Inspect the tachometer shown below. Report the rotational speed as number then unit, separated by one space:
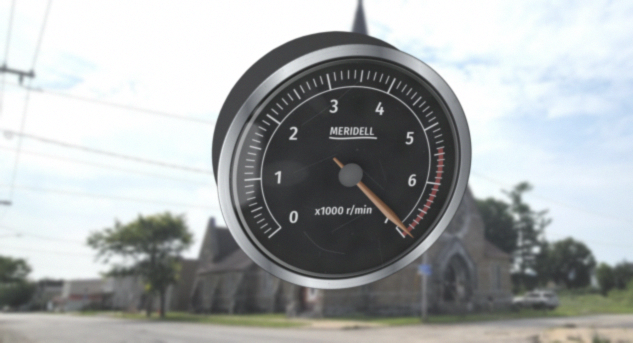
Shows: 6900 rpm
